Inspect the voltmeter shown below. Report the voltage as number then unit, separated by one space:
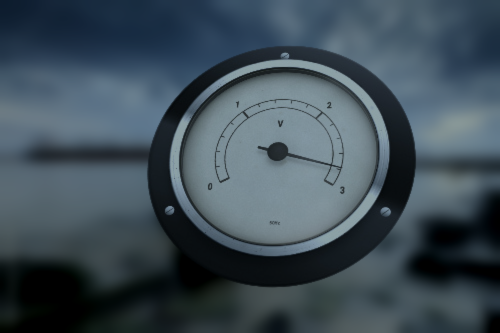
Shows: 2.8 V
